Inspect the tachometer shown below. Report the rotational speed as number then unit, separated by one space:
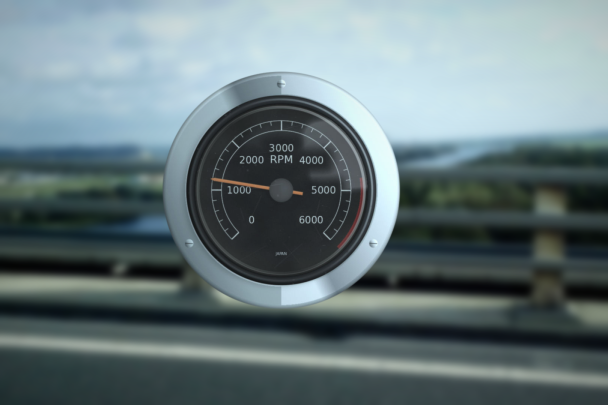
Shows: 1200 rpm
